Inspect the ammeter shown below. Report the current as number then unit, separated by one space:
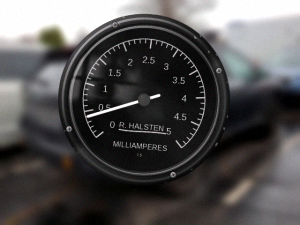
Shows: 0.4 mA
